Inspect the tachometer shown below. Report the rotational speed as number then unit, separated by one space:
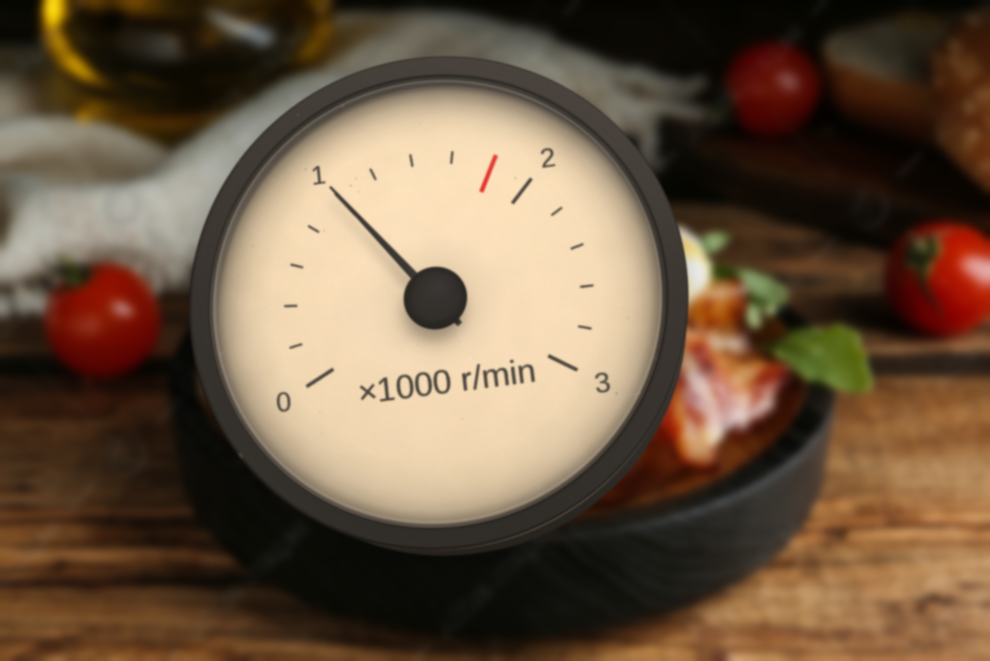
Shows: 1000 rpm
